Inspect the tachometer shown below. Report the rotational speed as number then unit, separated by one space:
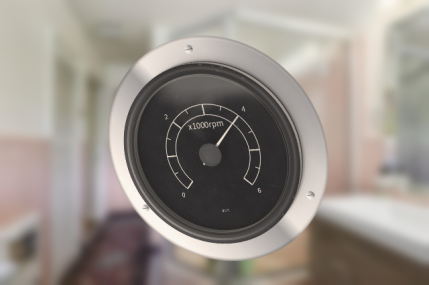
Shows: 4000 rpm
